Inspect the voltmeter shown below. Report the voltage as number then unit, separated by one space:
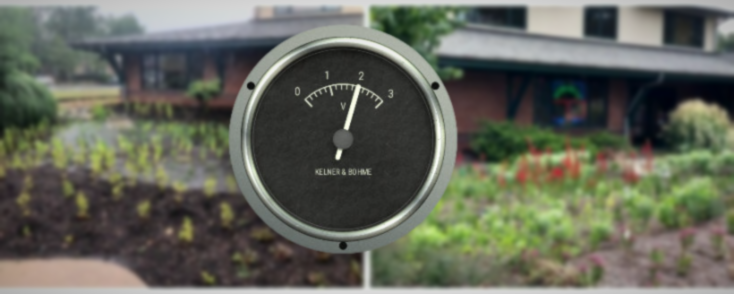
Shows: 2 V
